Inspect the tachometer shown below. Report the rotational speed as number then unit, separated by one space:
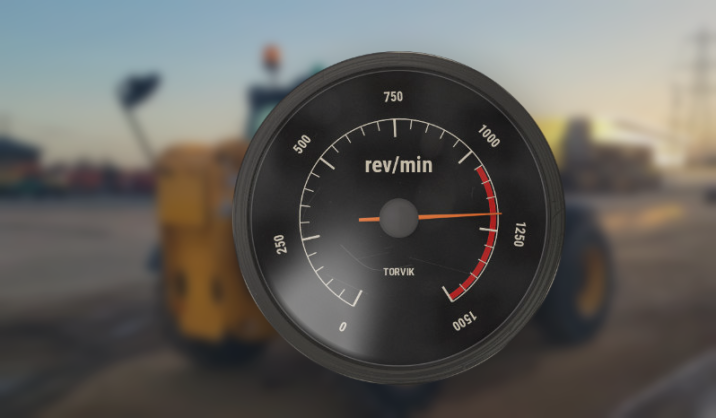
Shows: 1200 rpm
